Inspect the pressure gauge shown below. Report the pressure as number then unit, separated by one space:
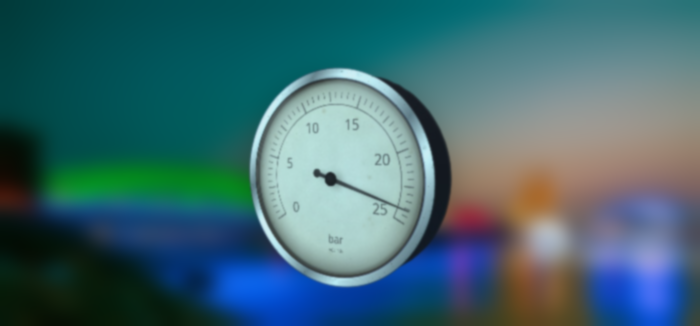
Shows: 24 bar
